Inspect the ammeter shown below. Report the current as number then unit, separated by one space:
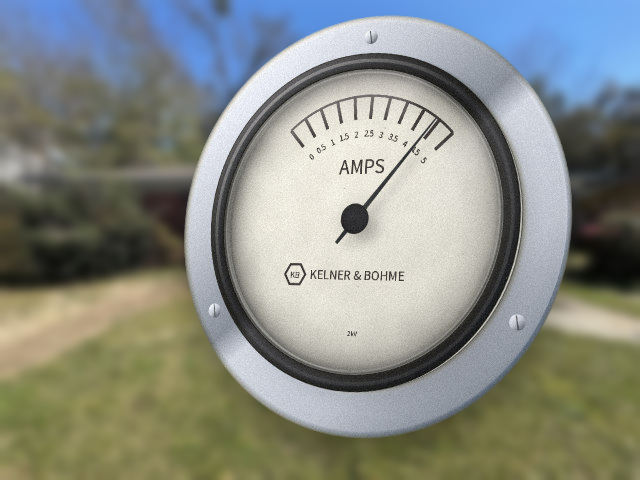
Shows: 4.5 A
